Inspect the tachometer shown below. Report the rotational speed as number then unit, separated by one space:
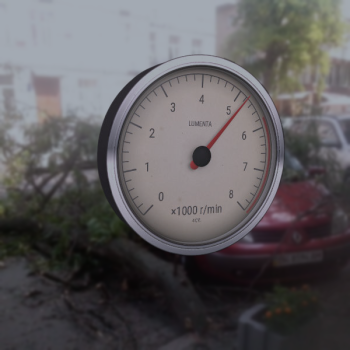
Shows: 5200 rpm
